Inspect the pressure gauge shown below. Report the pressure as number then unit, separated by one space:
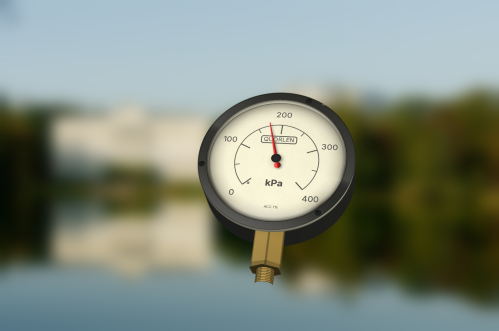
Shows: 175 kPa
